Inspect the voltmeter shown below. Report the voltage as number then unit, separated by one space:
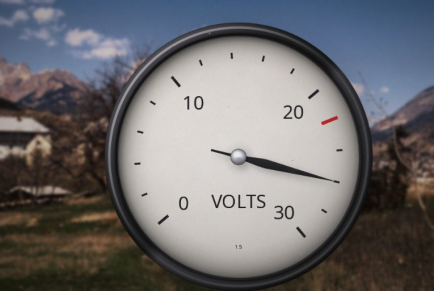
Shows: 26 V
